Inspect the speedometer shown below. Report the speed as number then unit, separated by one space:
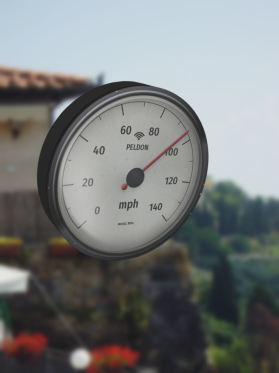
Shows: 95 mph
